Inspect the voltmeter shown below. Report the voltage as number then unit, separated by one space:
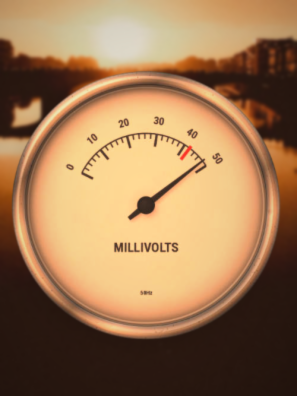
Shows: 48 mV
